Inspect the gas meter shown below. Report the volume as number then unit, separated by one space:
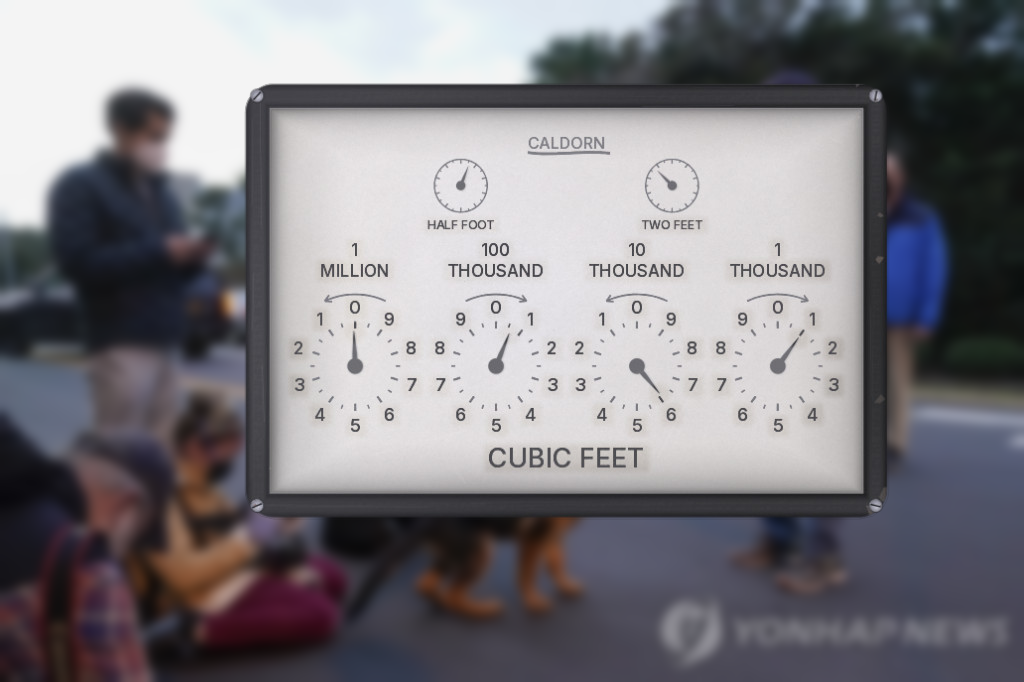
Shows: 6100 ft³
